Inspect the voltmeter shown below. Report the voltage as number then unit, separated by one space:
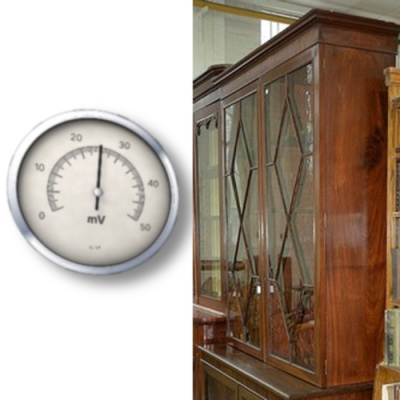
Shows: 25 mV
